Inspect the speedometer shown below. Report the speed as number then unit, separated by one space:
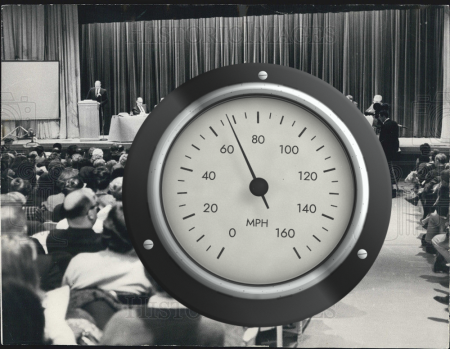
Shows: 67.5 mph
